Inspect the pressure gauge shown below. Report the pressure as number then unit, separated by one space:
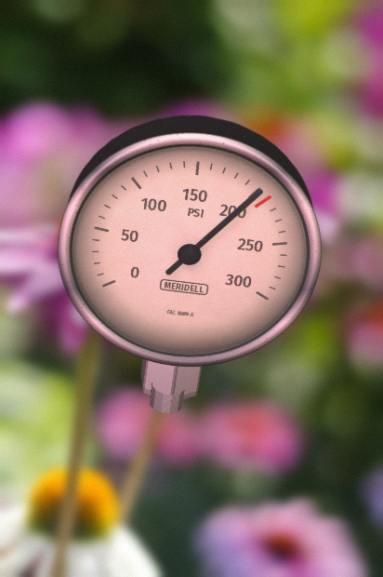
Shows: 200 psi
